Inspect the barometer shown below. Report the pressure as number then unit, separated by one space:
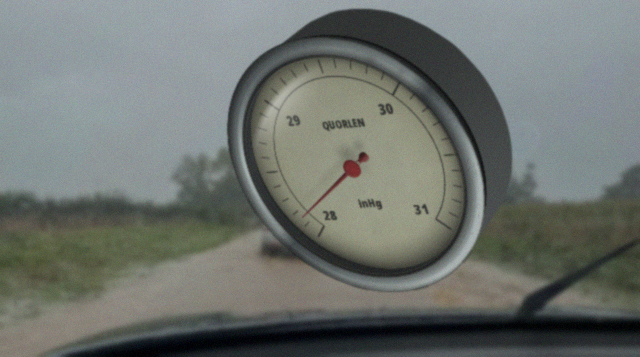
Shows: 28.15 inHg
